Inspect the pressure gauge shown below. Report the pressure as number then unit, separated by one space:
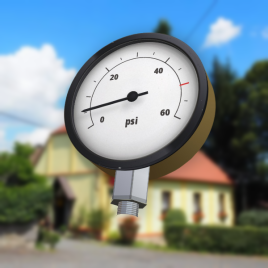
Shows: 5 psi
